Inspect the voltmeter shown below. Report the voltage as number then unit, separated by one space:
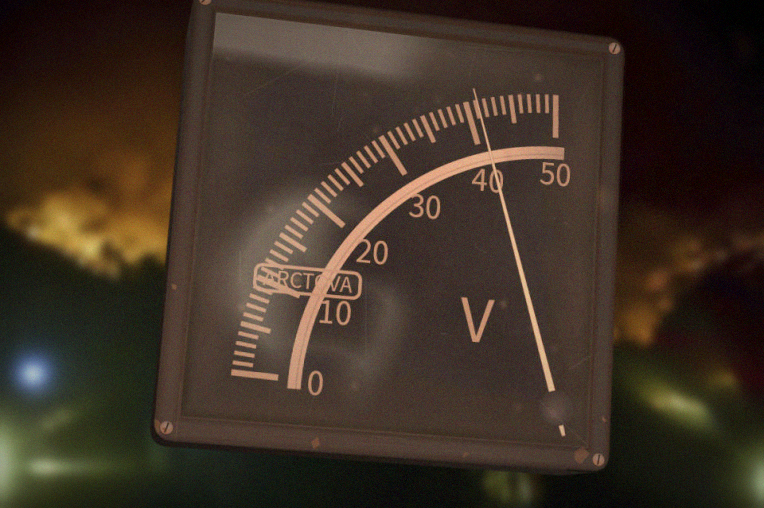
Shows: 41 V
